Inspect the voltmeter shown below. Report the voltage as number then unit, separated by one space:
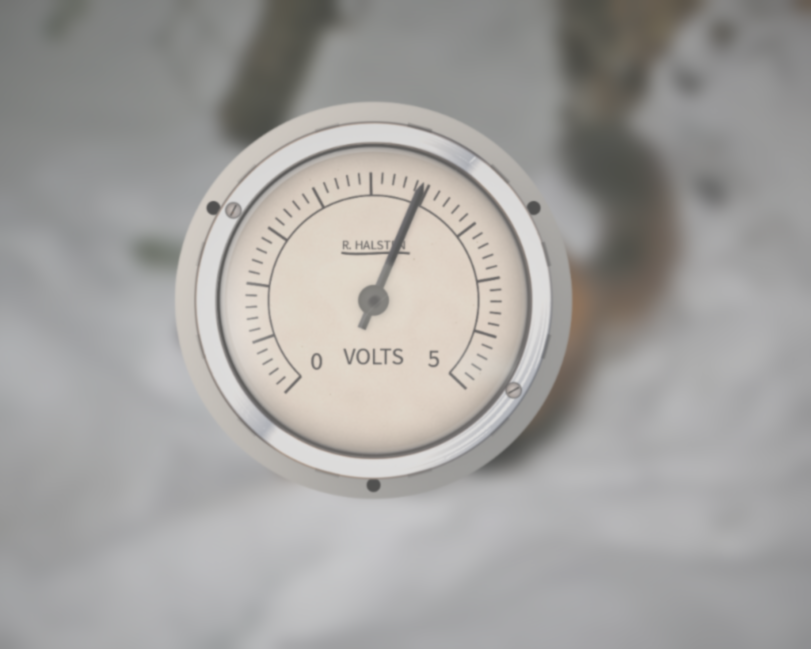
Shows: 2.95 V
